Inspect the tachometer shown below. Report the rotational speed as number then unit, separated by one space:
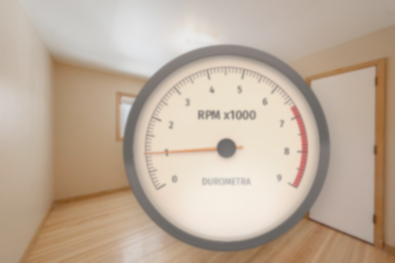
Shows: 1000 rpm
